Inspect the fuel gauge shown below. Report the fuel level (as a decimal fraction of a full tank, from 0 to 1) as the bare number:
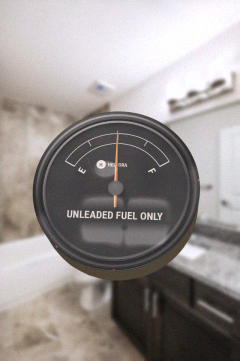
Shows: 0.5
